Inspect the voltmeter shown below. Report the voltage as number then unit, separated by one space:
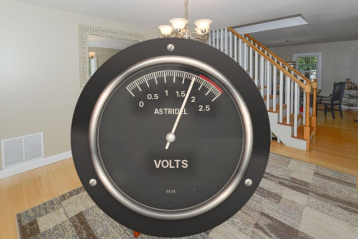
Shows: 1.75 V
